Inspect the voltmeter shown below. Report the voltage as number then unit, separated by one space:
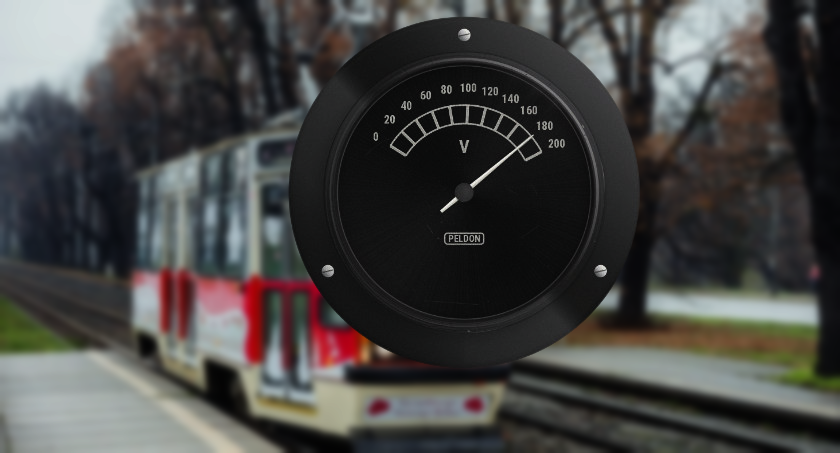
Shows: 180 V
